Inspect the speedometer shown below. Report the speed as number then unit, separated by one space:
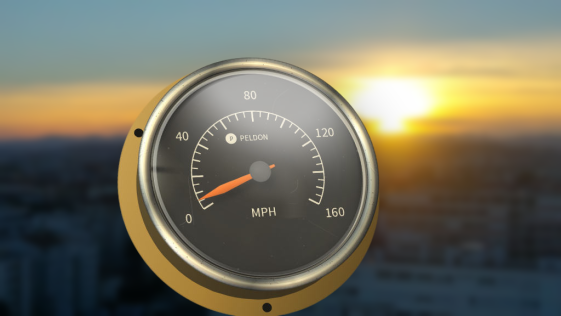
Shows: 5 mph
